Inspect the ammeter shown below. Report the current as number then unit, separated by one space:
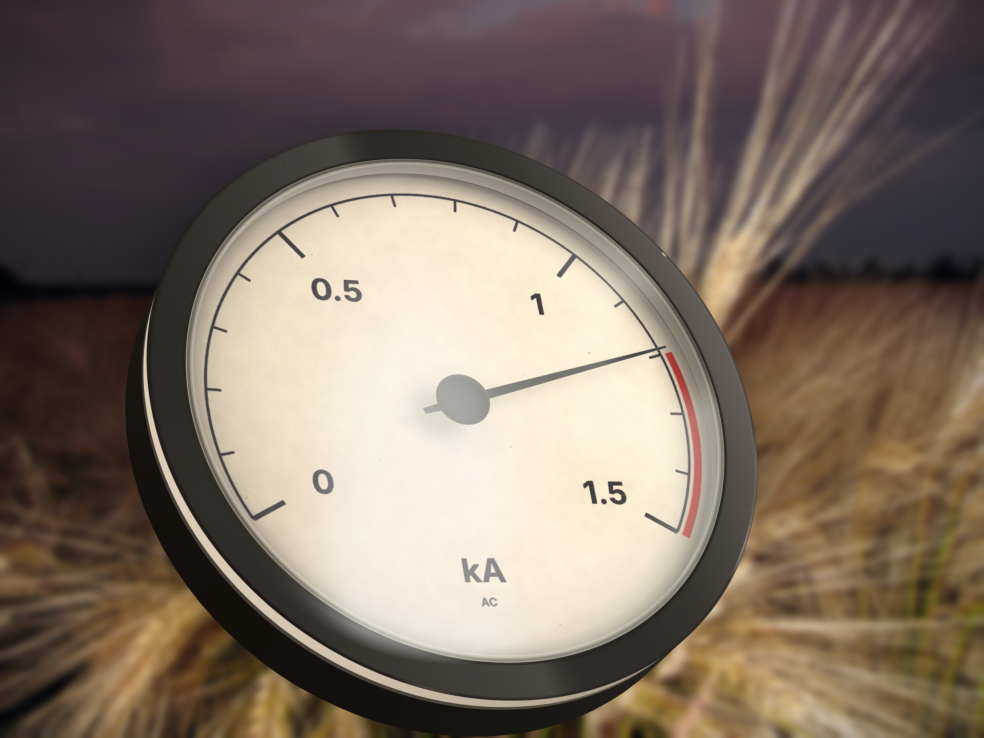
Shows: 1.2 kA
